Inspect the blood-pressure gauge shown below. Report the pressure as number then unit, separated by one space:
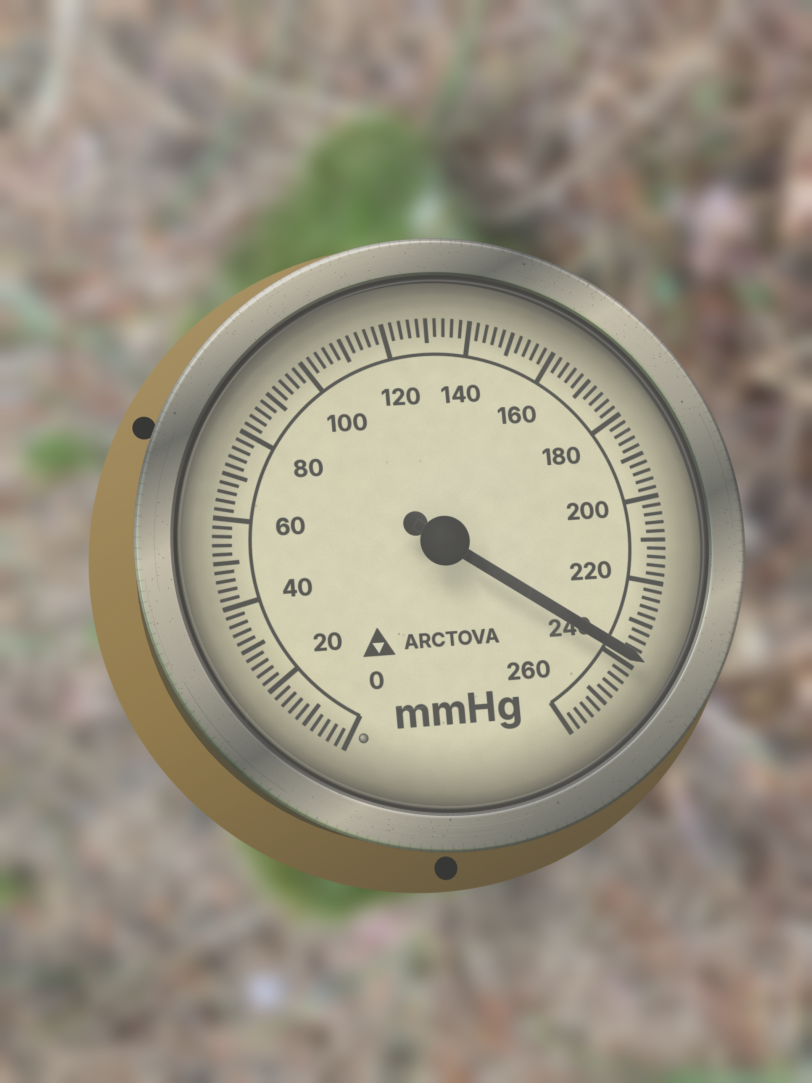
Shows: 238 mmHg
